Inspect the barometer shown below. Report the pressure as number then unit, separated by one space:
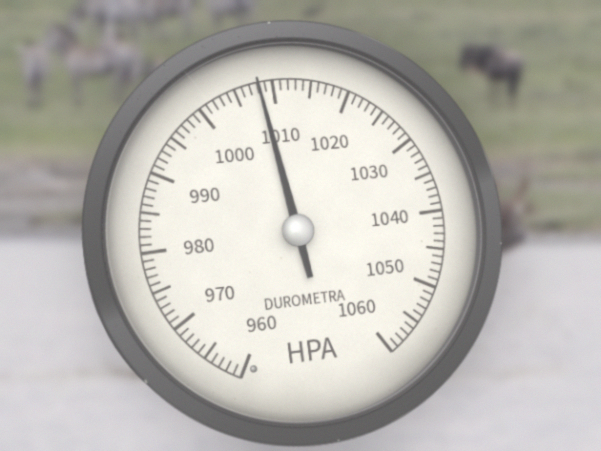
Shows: 1008 hPa
